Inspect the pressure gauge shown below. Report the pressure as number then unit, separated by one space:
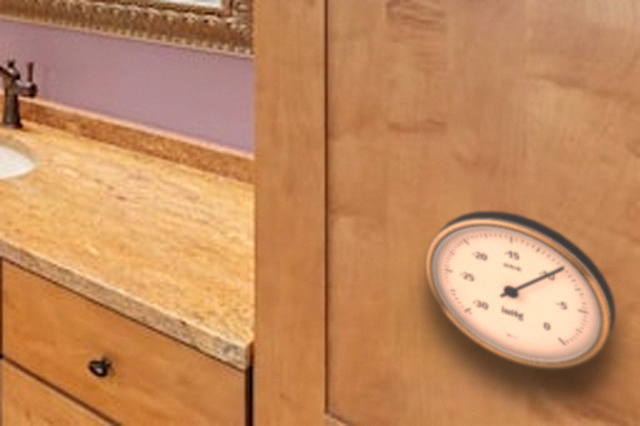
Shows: -10 inHg
